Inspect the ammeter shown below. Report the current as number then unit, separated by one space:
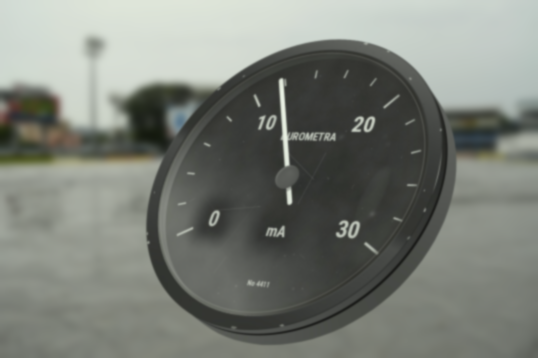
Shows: 12 mA
